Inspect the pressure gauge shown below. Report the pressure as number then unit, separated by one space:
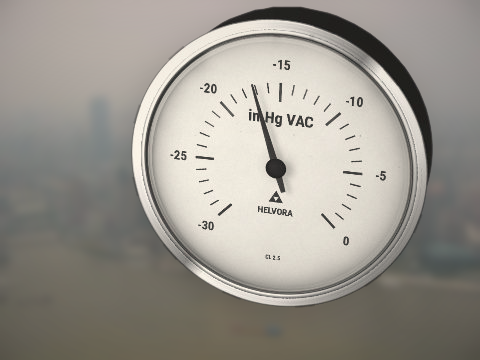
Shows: -17 inHg
